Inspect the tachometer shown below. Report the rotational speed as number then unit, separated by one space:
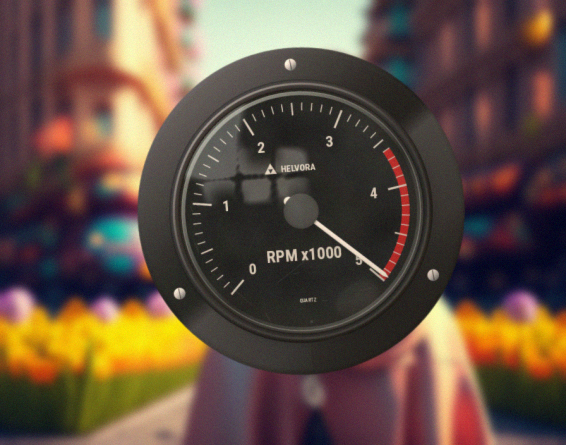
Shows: 4950 rpm
